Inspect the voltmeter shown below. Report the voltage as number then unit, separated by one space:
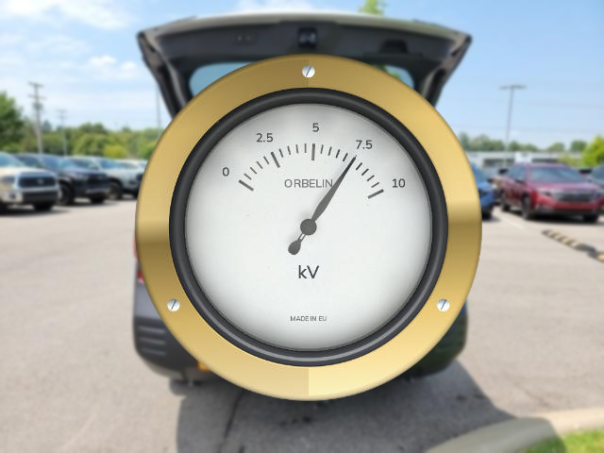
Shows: 7.5 kV
